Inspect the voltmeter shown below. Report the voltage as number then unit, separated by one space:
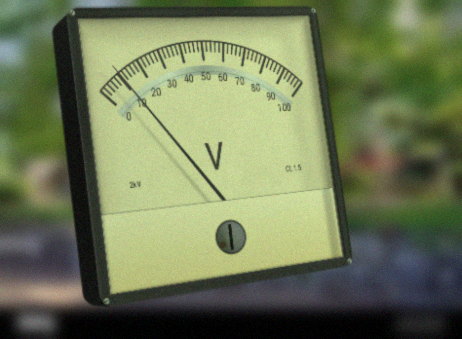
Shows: 10 V
